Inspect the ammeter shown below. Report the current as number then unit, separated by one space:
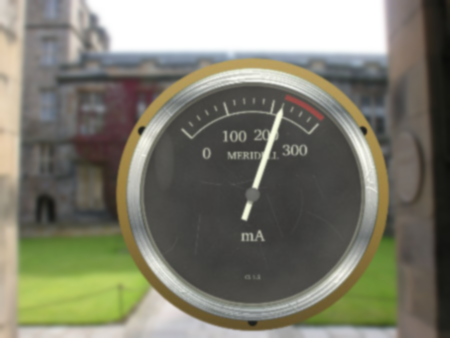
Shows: 220 mA
